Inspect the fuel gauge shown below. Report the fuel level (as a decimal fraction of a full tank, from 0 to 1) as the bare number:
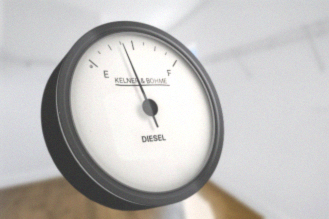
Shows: 0.375
